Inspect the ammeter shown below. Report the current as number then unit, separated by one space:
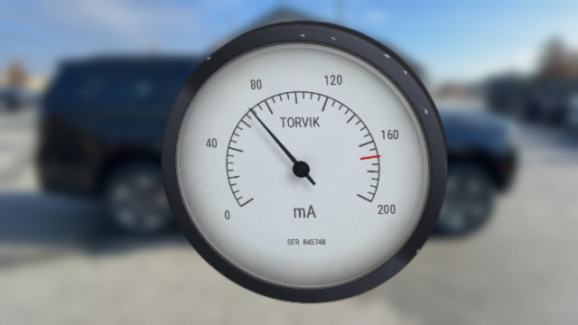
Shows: 70 mA
